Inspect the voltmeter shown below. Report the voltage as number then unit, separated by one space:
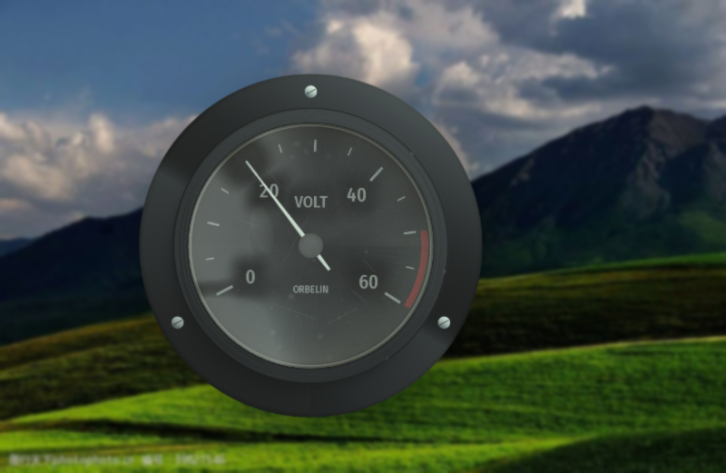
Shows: 20 V
